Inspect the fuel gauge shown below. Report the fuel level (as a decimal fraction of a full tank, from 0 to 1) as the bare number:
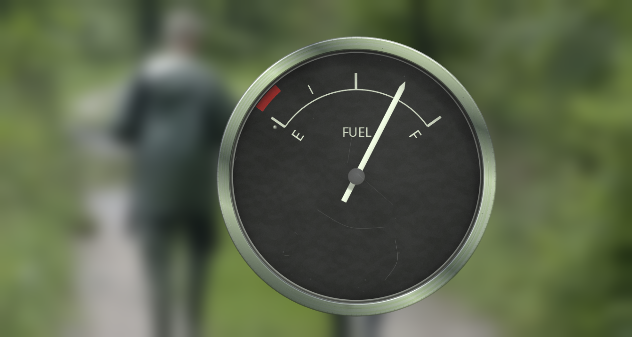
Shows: 0.75
